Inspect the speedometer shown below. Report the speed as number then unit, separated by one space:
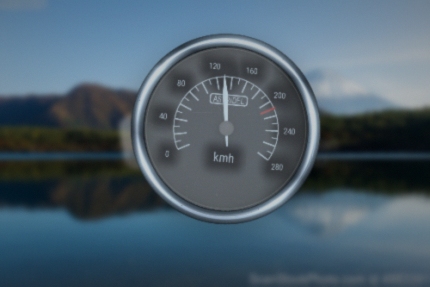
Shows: 130 km/h
